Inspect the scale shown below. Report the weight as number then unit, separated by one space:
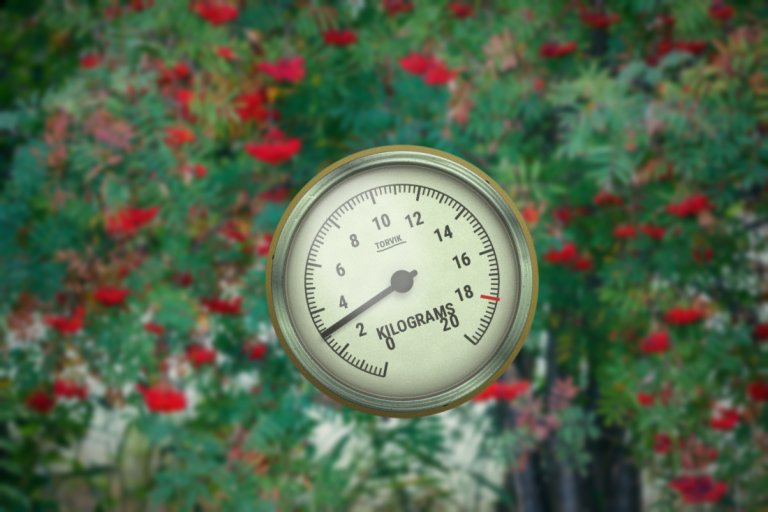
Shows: 3 kg
